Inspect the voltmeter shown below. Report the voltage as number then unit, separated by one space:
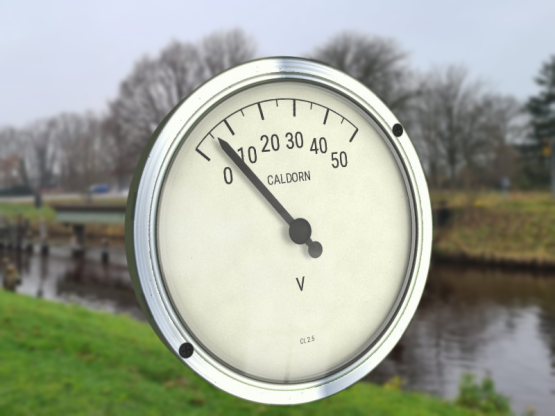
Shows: 5 V
